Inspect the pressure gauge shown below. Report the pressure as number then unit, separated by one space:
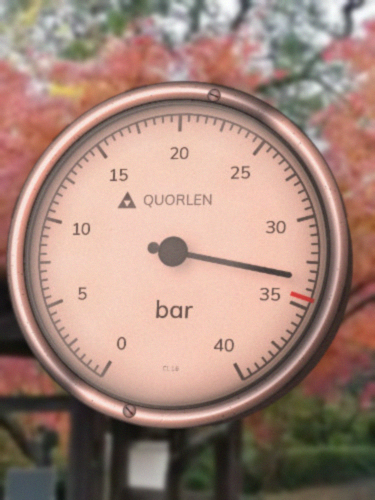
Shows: 33.5 bar
